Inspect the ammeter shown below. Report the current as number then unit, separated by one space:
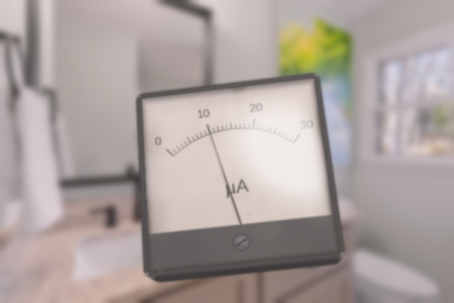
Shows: 10 µA
